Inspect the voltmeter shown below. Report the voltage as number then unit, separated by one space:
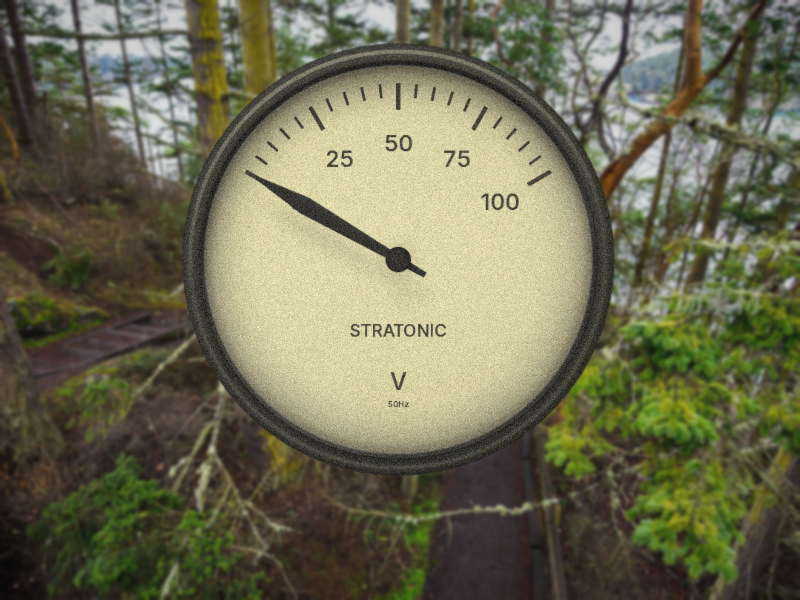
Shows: 0 V
